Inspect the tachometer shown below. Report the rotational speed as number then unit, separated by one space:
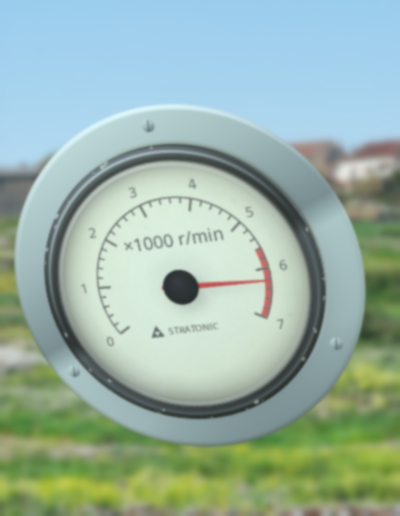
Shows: 6200 rpm
